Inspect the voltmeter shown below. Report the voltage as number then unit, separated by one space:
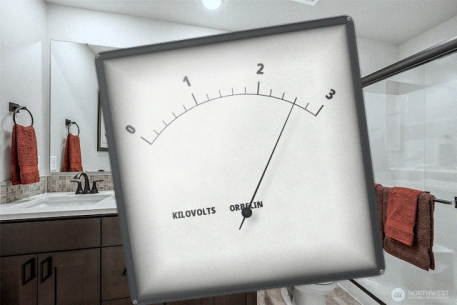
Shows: 2.6 kV
